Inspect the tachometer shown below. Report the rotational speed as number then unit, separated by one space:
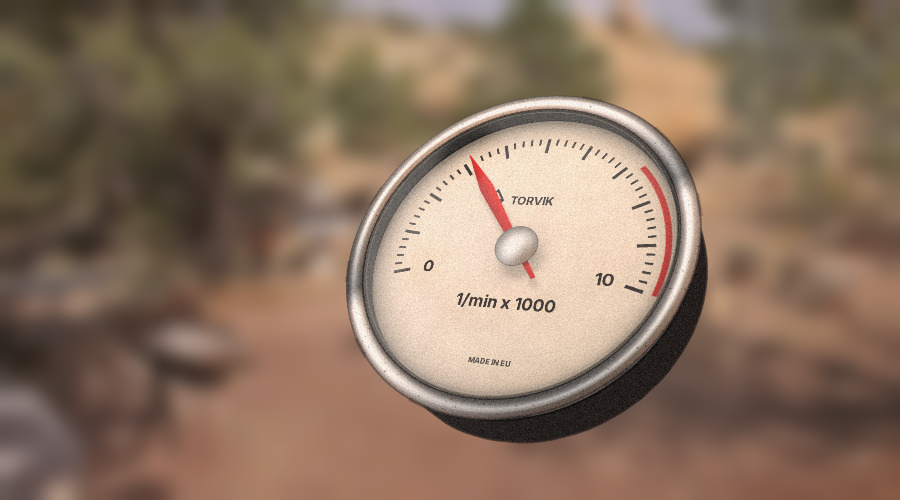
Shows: 3200 rpm
